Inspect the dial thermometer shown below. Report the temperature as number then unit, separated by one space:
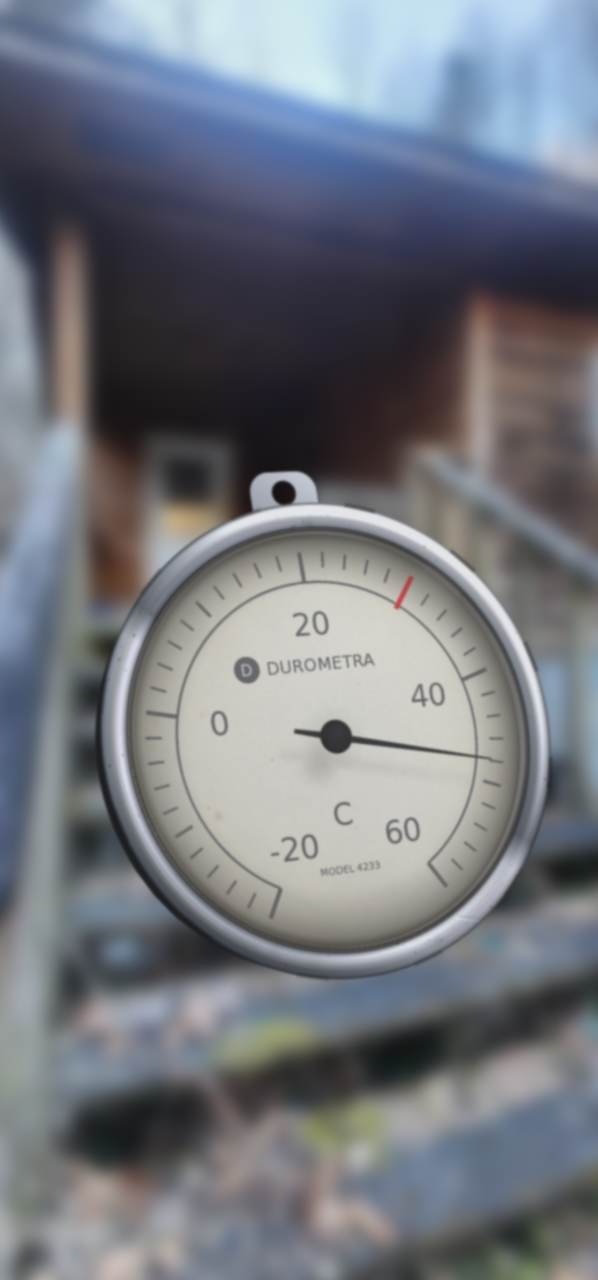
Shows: 48 °C
